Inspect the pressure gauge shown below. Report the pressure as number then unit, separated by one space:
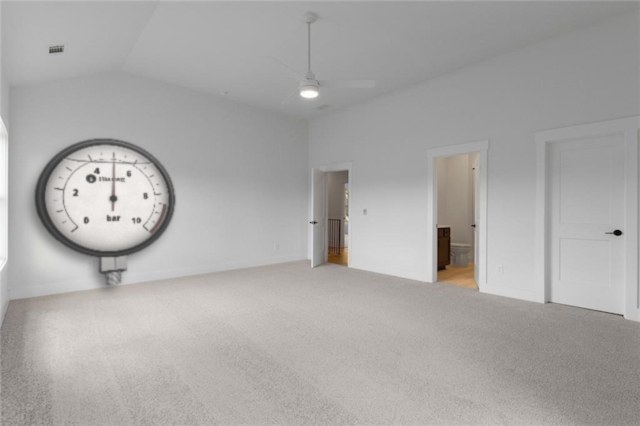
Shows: 5 bar
